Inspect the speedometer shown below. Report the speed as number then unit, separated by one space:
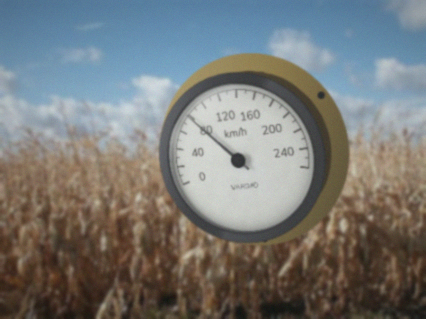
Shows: 80 km/h
